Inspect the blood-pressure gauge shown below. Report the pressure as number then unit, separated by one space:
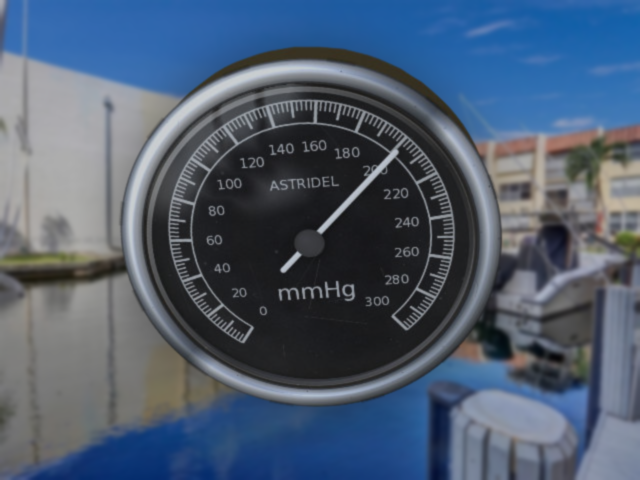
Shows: 200 mmHg
